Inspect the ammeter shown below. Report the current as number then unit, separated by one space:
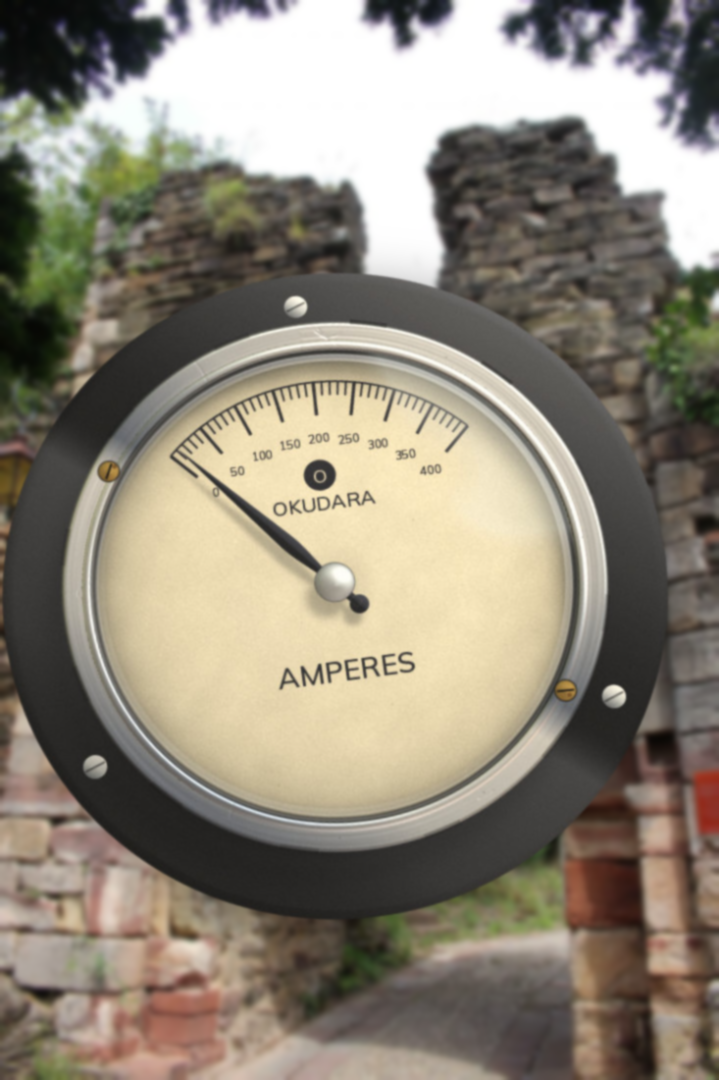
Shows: 10 A
